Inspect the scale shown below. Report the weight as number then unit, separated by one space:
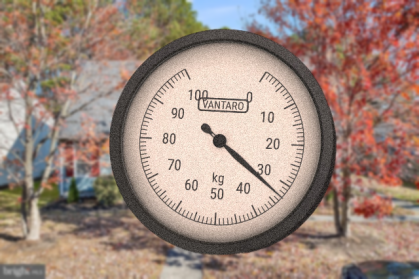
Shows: 33 kg
